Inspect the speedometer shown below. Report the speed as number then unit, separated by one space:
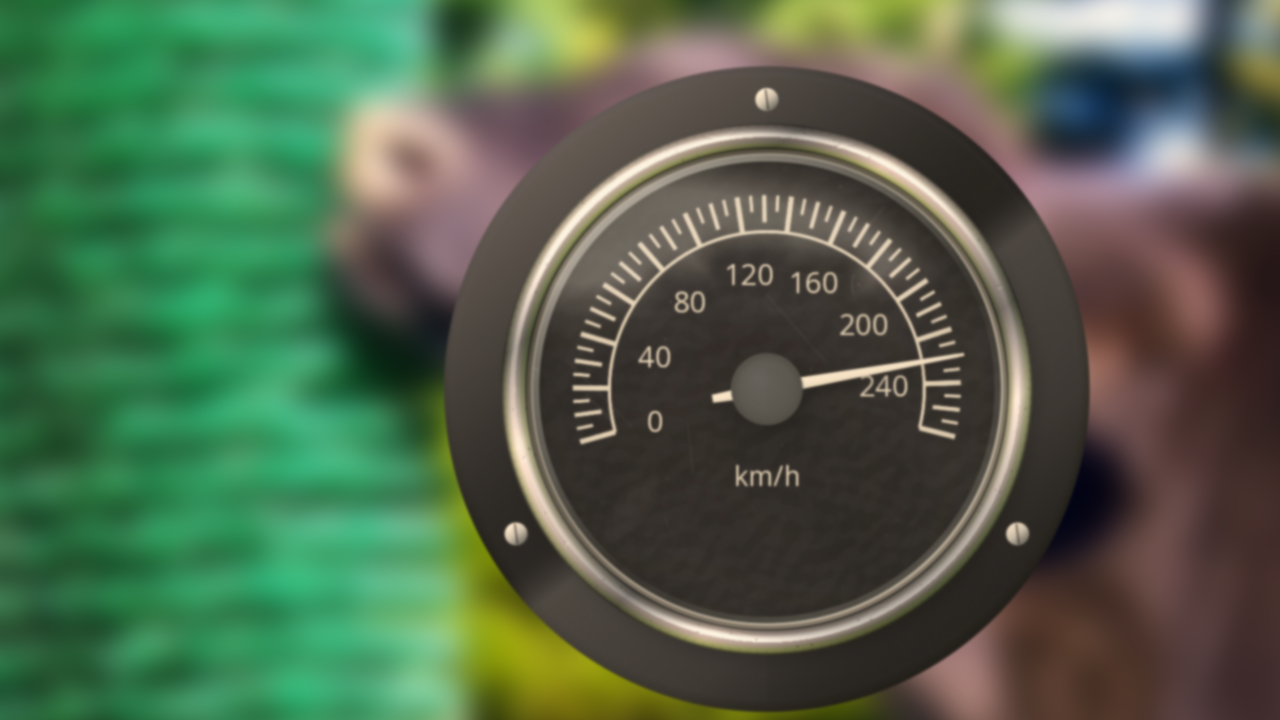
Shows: 230 km/h
